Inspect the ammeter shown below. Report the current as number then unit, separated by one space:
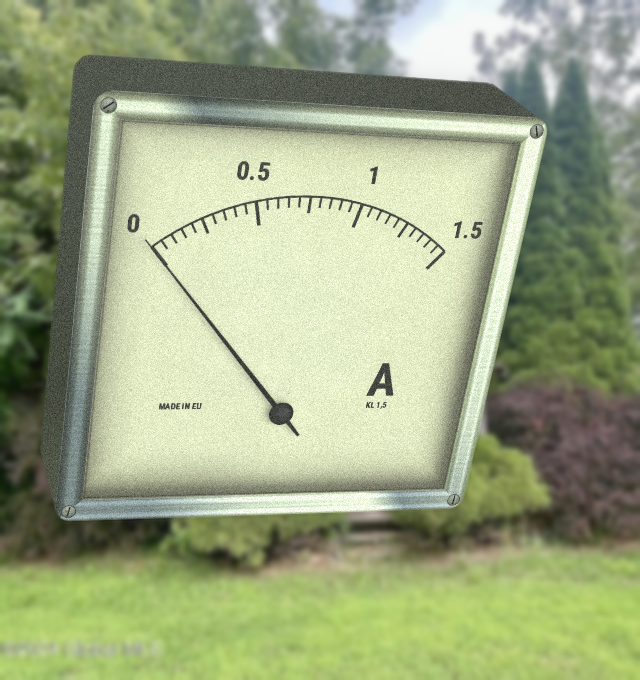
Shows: 0 A
